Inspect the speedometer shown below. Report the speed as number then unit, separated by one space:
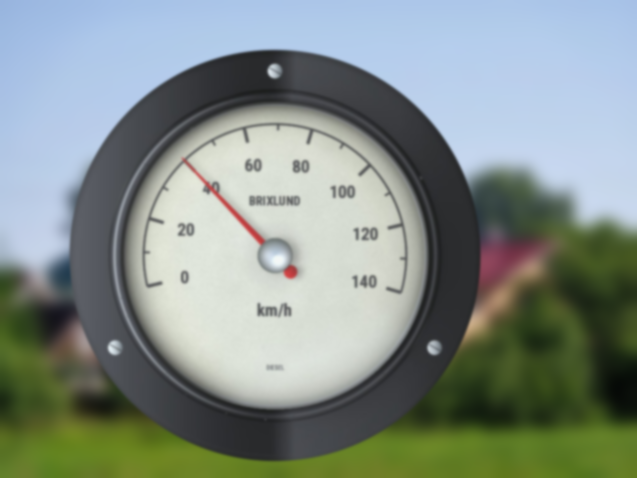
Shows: 40 km/h
